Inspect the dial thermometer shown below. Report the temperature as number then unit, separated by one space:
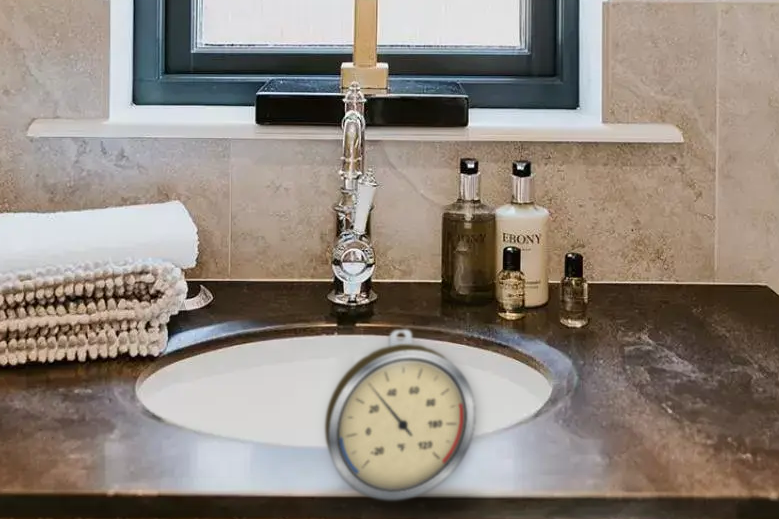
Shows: 30 °F
